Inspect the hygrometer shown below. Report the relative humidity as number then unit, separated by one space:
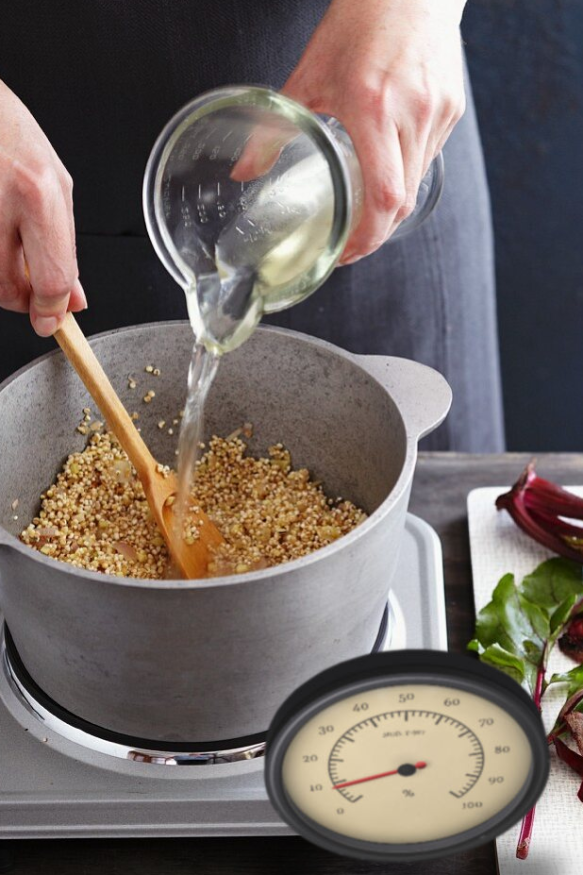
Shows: 10 %
